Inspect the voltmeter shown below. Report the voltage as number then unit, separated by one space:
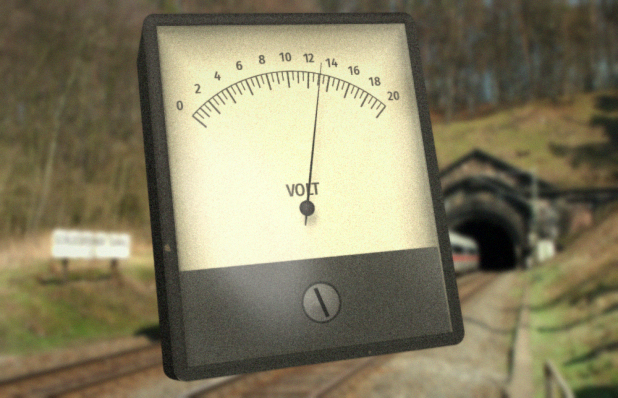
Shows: 13 V
